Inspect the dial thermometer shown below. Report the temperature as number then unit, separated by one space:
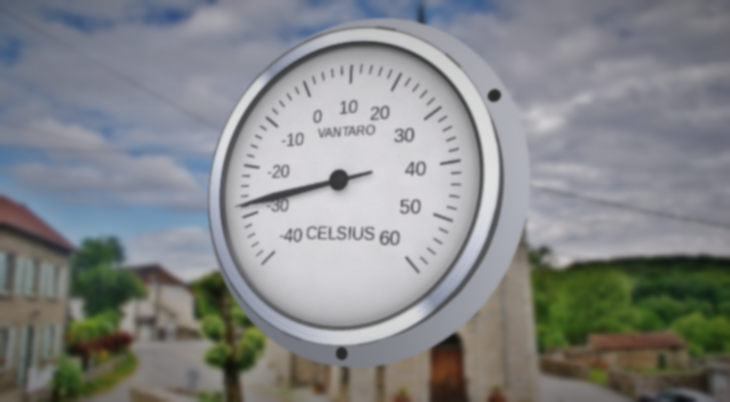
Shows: -28 °C
